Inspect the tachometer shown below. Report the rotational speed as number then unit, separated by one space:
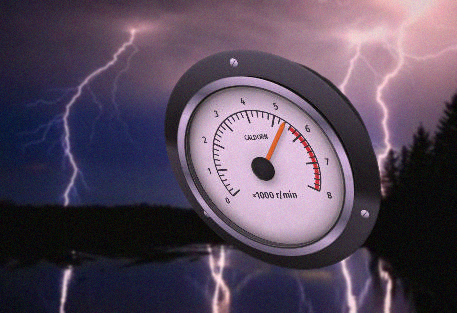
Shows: 5400 rpm
